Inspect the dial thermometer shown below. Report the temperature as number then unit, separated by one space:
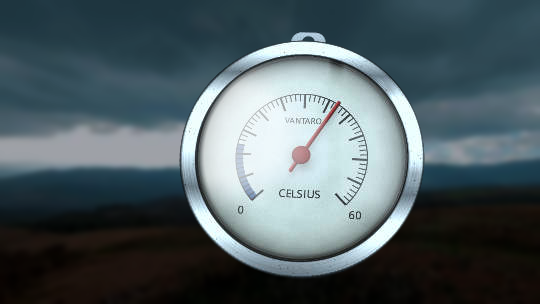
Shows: 37 °C
